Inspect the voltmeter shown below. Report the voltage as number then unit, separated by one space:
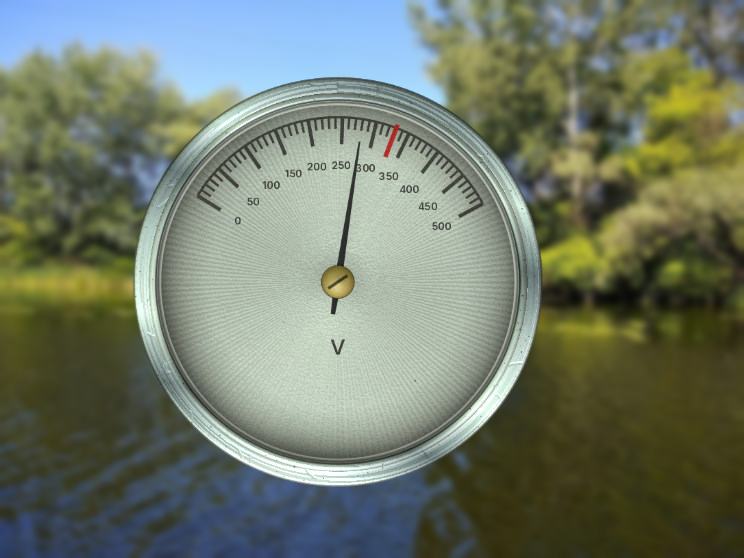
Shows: 280 V
